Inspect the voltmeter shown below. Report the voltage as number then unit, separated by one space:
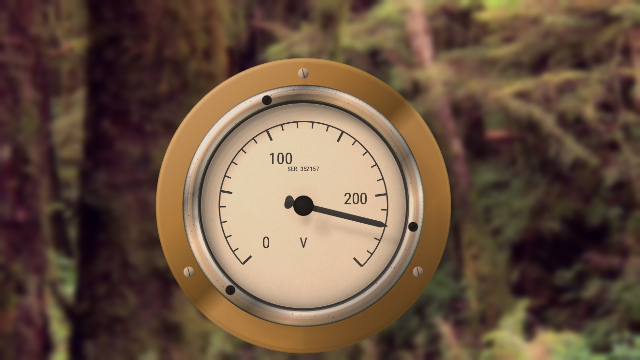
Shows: 220 V
